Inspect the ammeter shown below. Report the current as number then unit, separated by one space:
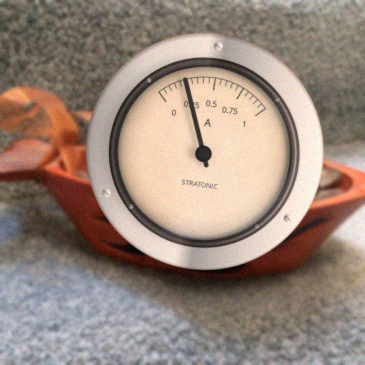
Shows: 0.25 A
